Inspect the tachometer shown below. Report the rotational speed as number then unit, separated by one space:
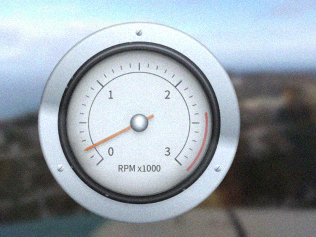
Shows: 200 rpm
